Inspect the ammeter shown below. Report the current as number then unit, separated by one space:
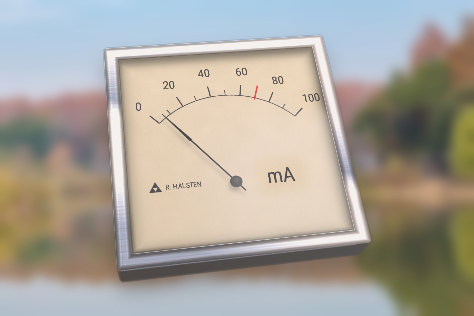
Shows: 5 mA
